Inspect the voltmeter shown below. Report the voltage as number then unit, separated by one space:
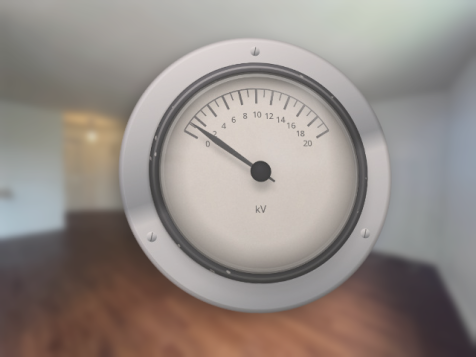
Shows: 1 kV
